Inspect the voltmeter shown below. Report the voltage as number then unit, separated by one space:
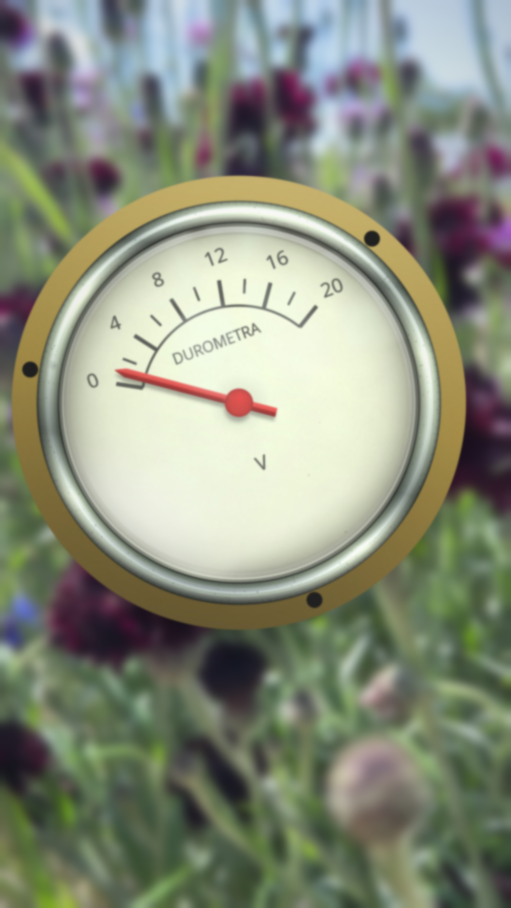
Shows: 1 V
